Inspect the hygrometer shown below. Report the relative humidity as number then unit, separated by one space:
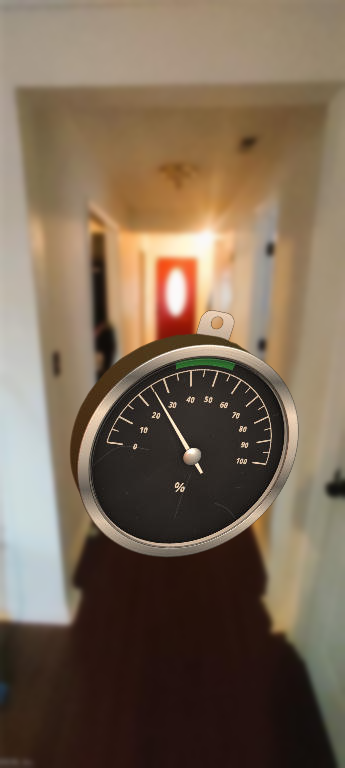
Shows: 25 %
